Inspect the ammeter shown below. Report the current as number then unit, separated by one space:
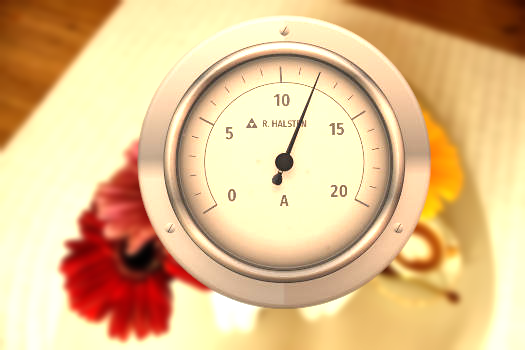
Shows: 12 A
